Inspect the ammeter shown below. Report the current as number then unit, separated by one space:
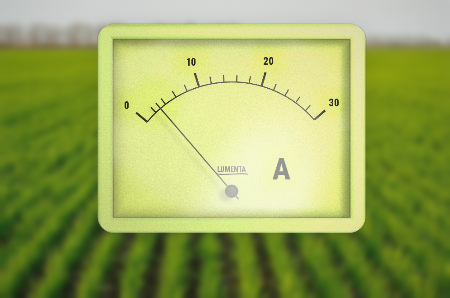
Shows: 3 A
